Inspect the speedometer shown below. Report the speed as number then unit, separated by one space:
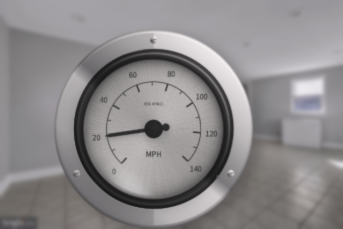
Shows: 20 mph
